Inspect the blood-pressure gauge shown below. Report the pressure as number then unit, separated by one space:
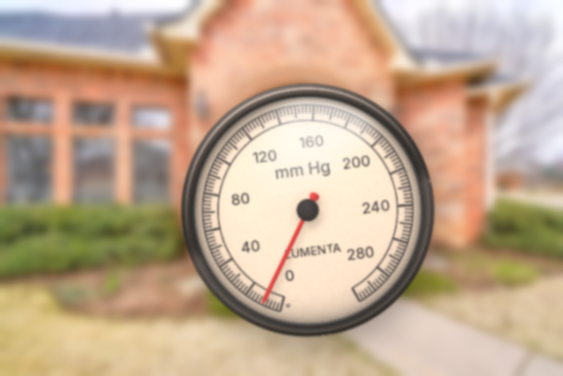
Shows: 10 mmHg
